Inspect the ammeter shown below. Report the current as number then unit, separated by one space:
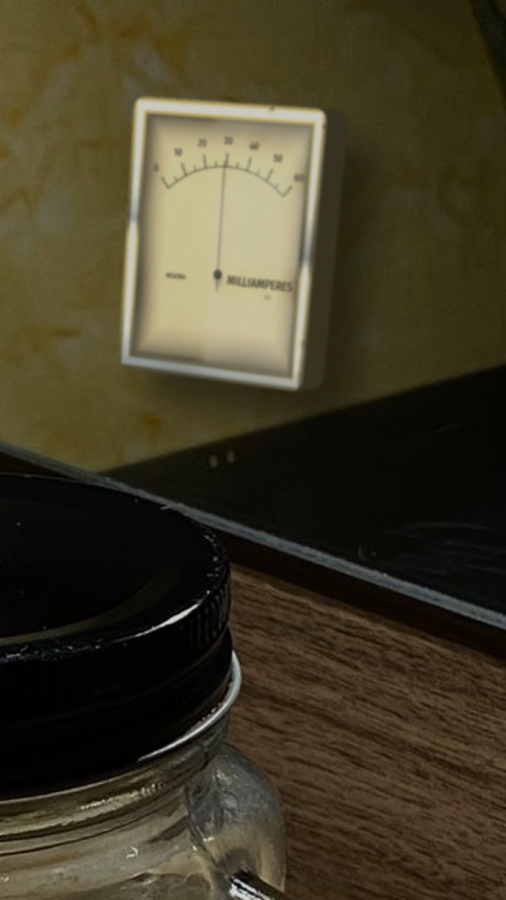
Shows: 30 mA
